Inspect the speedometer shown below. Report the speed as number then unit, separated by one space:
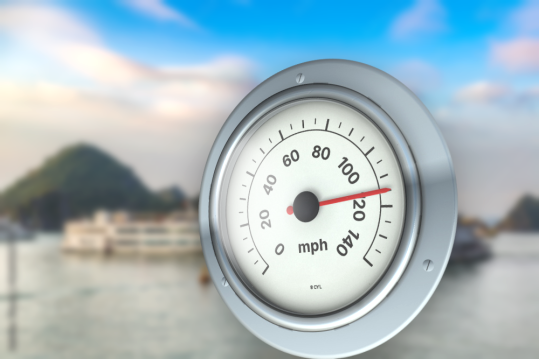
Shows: 115 mph
